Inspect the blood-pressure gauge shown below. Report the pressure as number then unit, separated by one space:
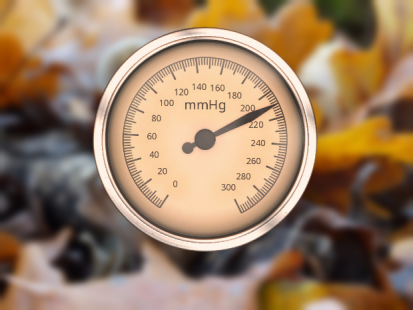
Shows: 210 mmHg
